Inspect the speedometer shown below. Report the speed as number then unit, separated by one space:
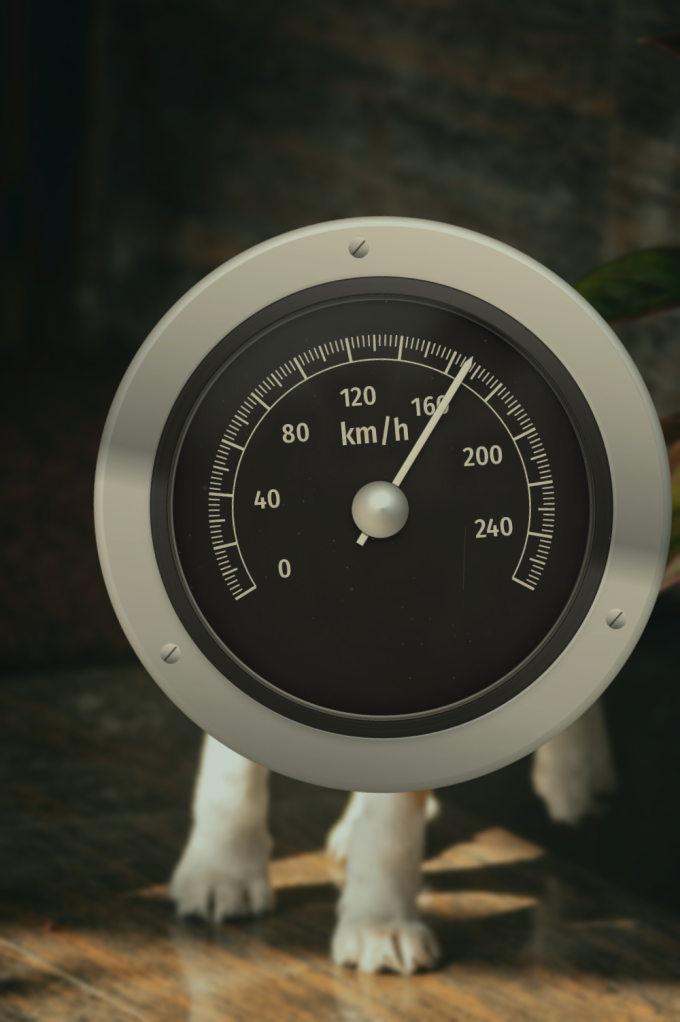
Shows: 166 km/h
